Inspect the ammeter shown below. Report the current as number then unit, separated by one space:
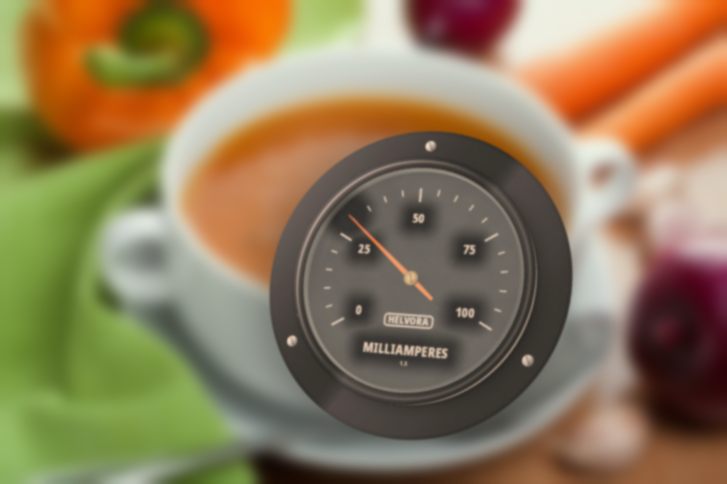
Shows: 30 mA
